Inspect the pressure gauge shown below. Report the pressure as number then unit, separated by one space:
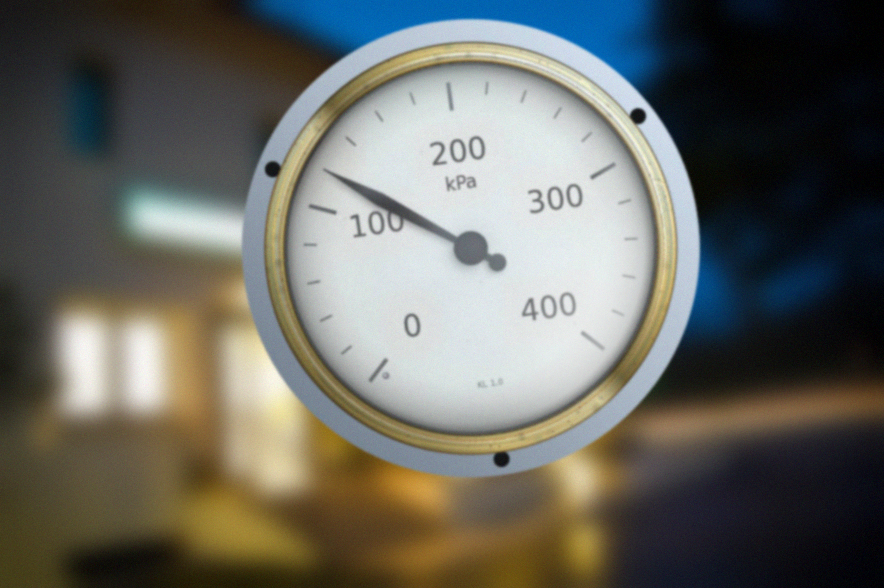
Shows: 120 kPa
